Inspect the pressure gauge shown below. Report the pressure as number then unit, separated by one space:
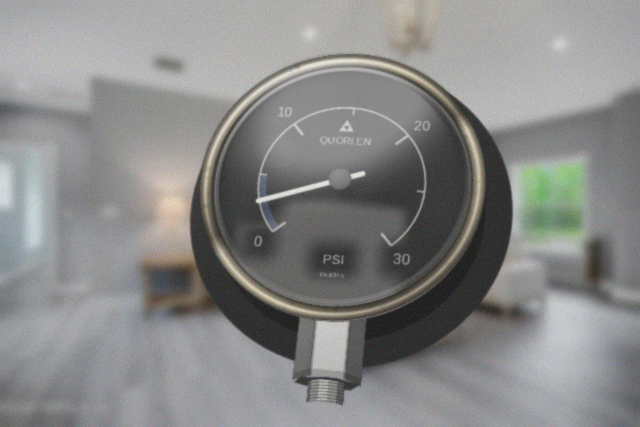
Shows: 2.5 psi
